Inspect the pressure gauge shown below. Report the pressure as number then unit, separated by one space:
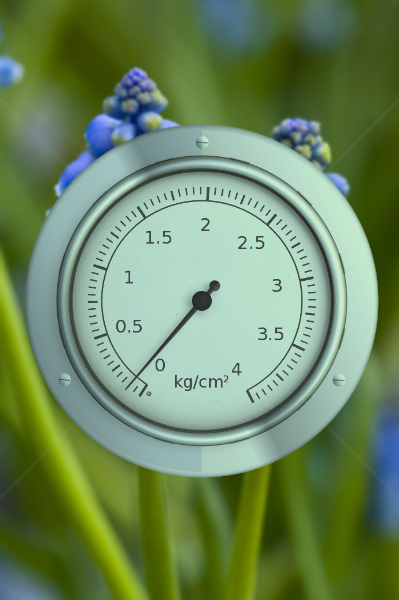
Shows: 0.1 kg/cm²
